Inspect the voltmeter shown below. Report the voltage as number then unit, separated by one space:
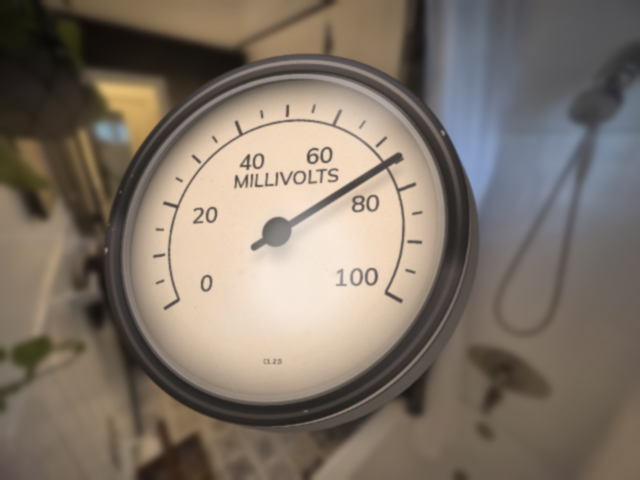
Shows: 75 mV
